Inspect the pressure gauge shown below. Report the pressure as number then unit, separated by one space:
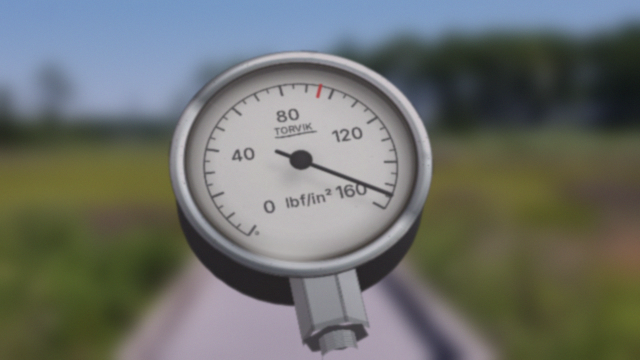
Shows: 155 psi
